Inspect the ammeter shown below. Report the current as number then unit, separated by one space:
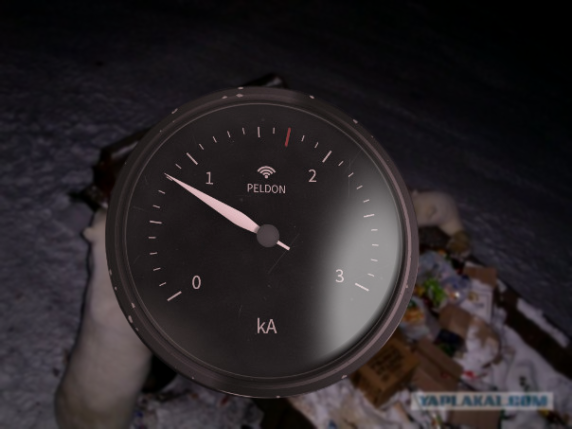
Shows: 0.8 kA
